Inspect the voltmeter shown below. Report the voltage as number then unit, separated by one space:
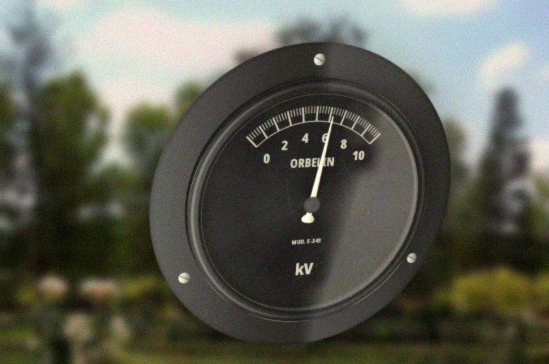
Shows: 6 kV
